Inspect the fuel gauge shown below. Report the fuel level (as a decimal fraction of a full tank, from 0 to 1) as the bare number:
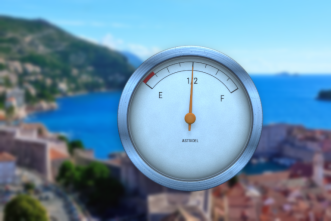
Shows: 0.5
